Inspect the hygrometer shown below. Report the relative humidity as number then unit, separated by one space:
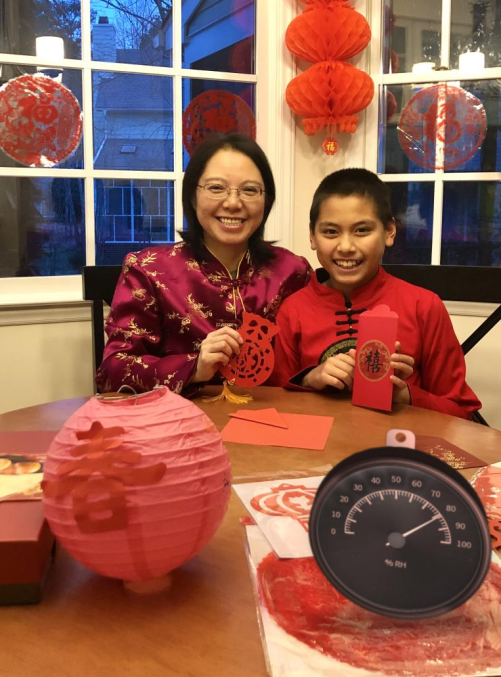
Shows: 80 %
